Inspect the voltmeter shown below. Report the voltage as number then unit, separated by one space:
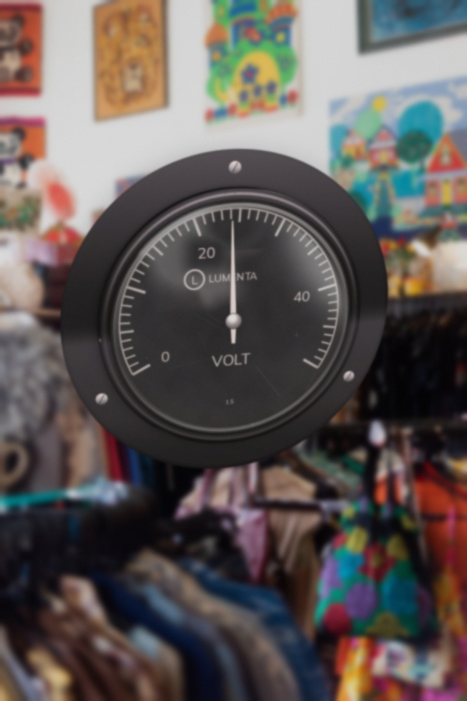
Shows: 24 V
